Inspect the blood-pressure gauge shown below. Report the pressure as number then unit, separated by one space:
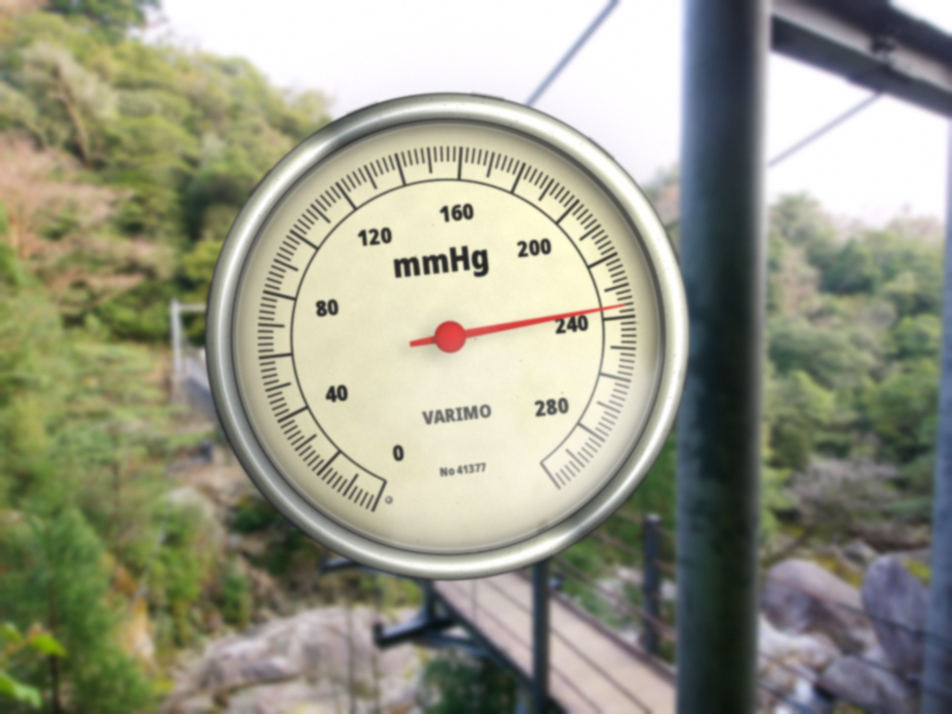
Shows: 236 mmHg
